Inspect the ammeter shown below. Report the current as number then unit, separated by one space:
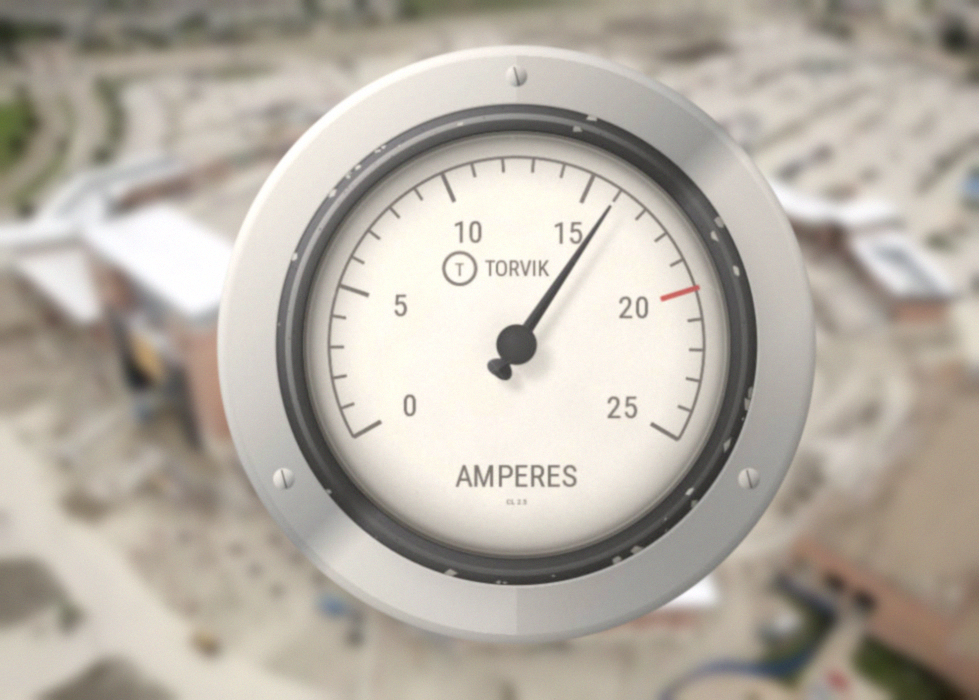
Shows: 16 A
